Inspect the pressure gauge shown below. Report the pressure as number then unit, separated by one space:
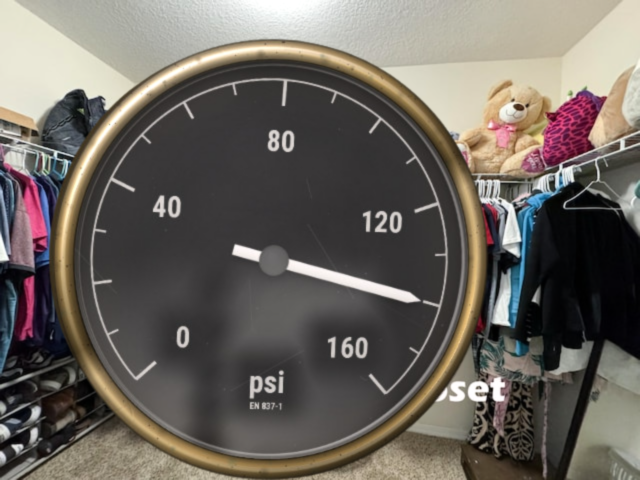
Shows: 140 psi
